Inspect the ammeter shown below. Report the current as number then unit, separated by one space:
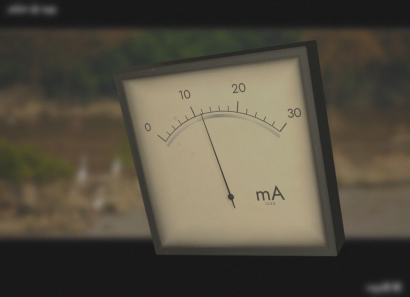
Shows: 12 mA
